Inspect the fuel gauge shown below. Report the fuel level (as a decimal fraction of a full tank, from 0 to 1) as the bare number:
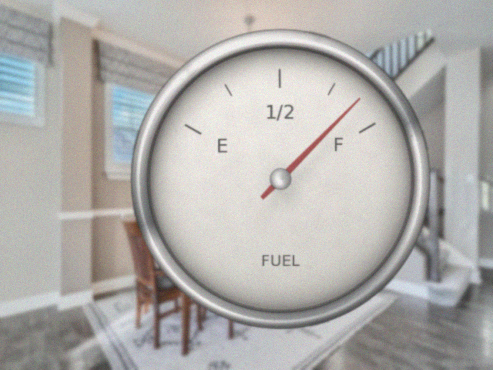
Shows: 0.875
